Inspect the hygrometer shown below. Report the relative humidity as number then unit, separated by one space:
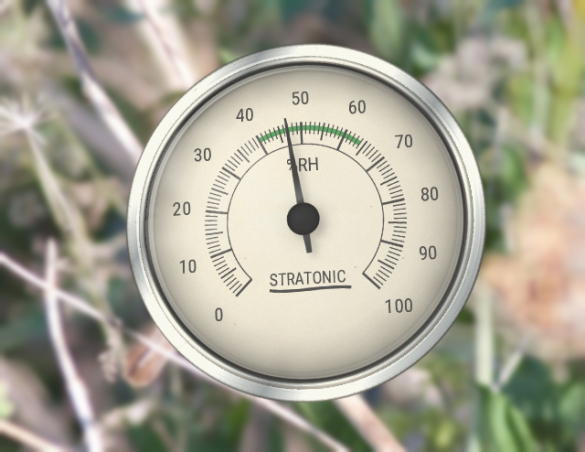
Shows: 47 %
